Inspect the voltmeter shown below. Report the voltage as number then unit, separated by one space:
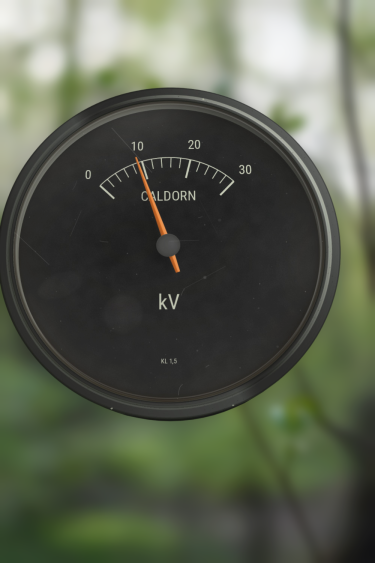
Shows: 9 kV
